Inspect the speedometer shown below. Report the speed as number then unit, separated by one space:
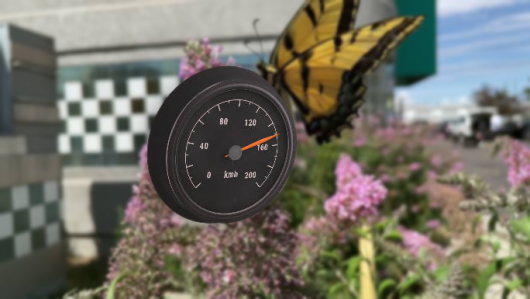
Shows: 150 km/h
